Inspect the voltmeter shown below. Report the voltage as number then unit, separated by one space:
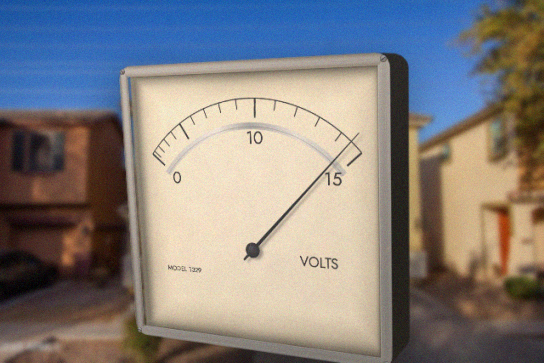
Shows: 14.5 V
